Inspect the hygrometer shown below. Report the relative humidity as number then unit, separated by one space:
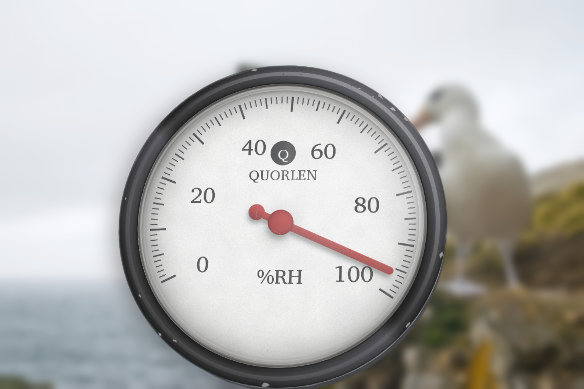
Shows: 96 %
